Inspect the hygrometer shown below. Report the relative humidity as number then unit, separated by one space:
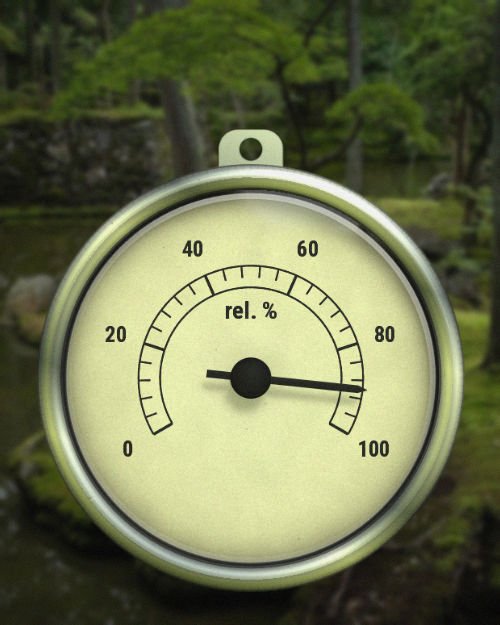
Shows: 90 %
